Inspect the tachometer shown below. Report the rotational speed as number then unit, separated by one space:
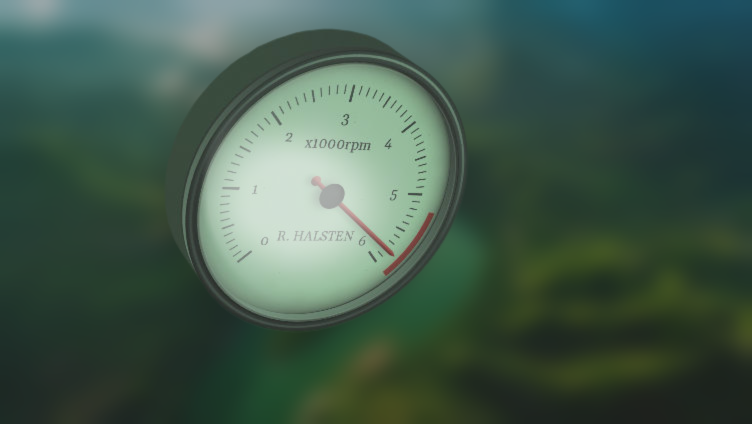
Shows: 5800 rpm
